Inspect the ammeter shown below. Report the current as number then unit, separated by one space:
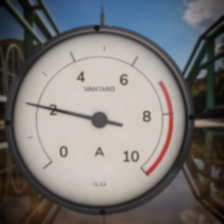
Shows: 2 A
